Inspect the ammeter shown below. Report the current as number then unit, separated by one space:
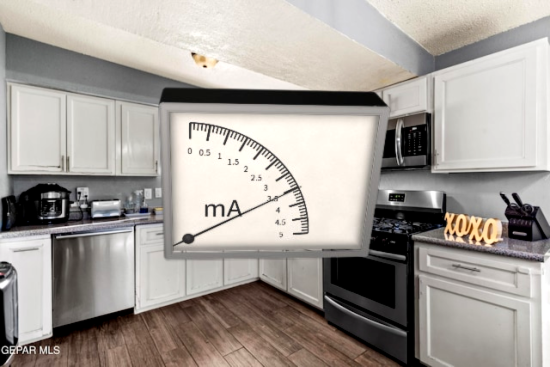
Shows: 3.5 mA
